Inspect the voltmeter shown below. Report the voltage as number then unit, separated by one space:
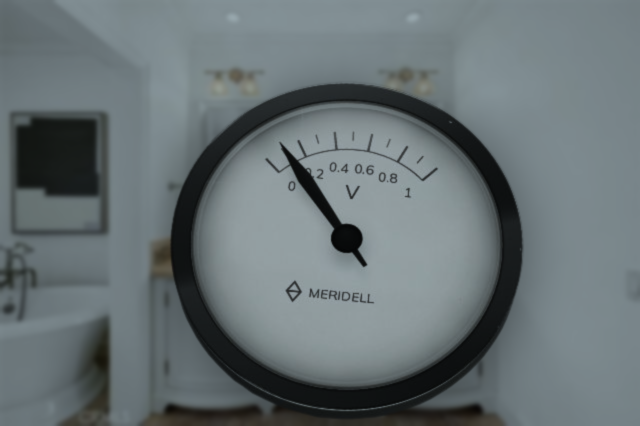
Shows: 0.1 V
